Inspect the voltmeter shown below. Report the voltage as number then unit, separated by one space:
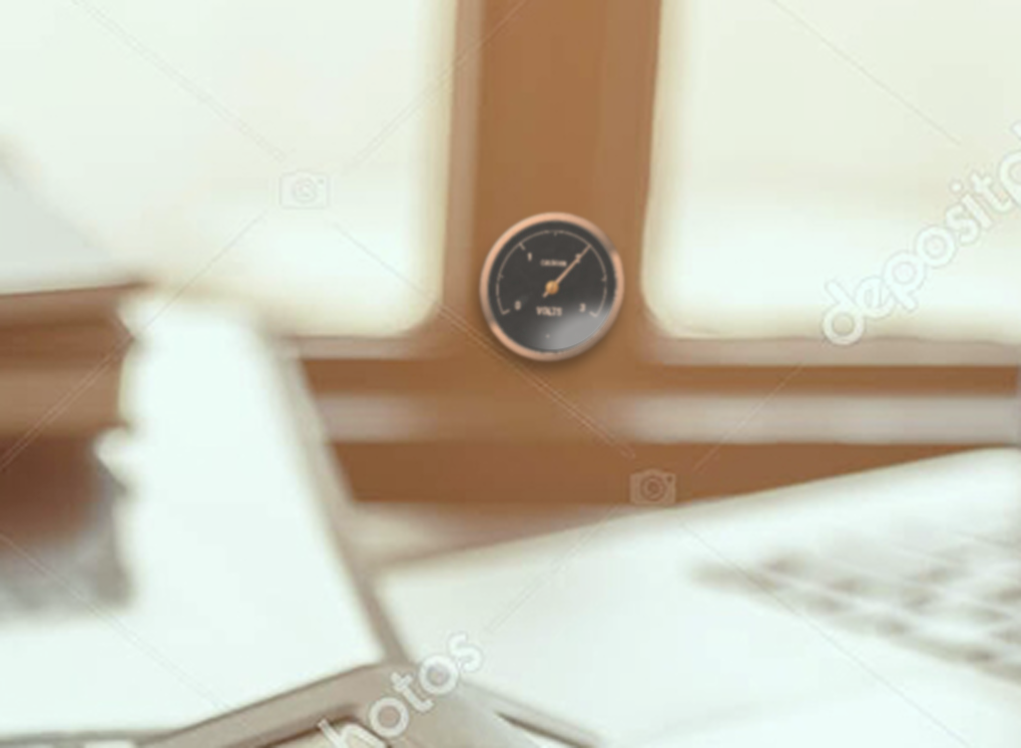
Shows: 2 V
